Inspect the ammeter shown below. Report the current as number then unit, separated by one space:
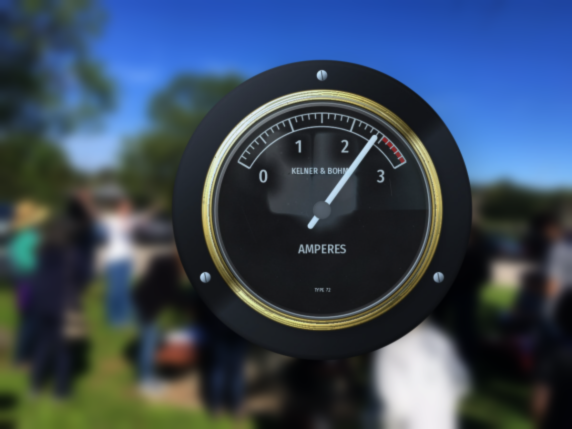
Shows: 2.4 A
